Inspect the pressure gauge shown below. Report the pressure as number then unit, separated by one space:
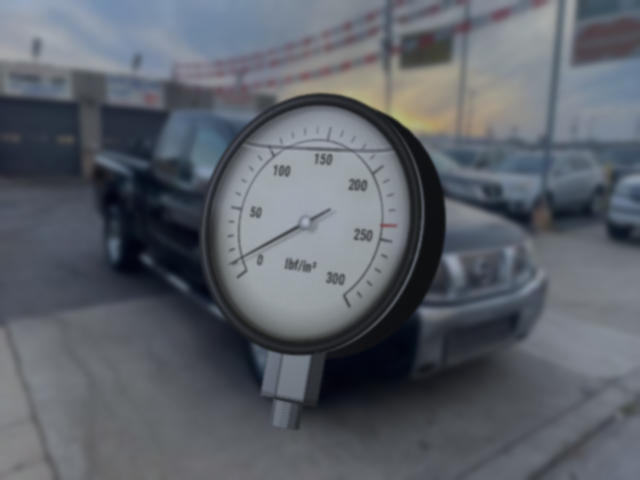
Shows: 10 psi
